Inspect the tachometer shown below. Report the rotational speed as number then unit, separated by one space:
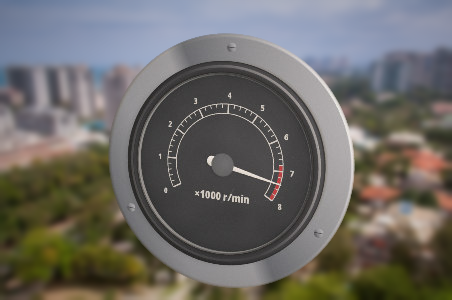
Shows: 7400 rpm
